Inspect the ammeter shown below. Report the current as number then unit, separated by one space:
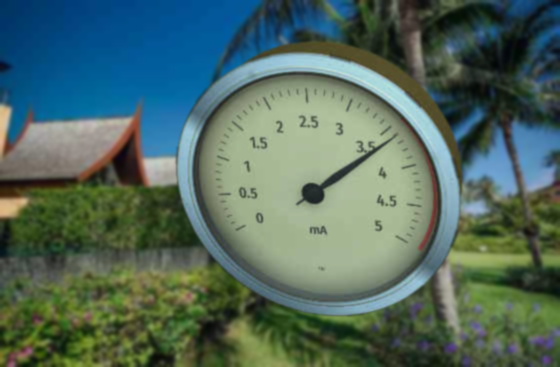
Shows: 3.6 mA
